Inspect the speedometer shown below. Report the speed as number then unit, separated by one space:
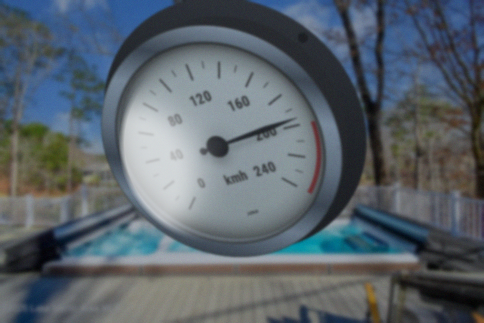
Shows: 195 km/h
